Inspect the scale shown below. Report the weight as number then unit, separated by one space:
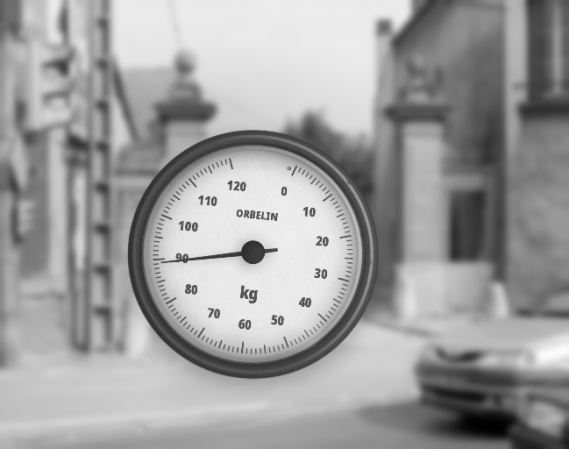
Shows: 89 kg
